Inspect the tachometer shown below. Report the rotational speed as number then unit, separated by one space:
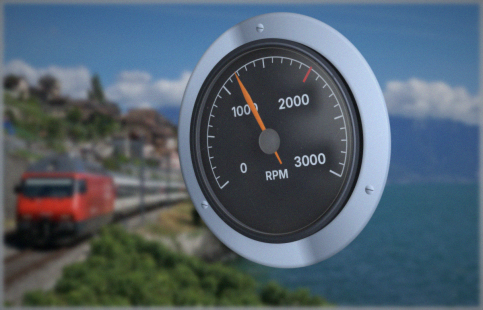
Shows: 1200 rpm
